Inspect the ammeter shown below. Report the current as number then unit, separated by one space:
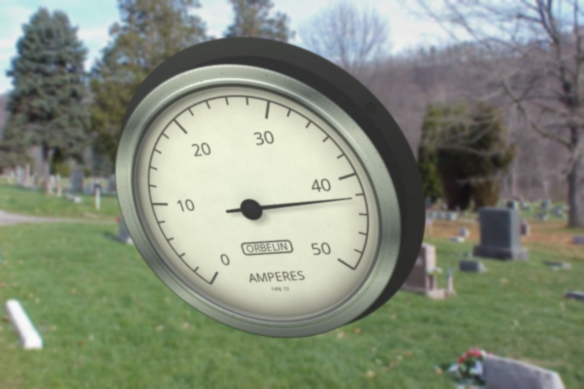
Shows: 42 A
